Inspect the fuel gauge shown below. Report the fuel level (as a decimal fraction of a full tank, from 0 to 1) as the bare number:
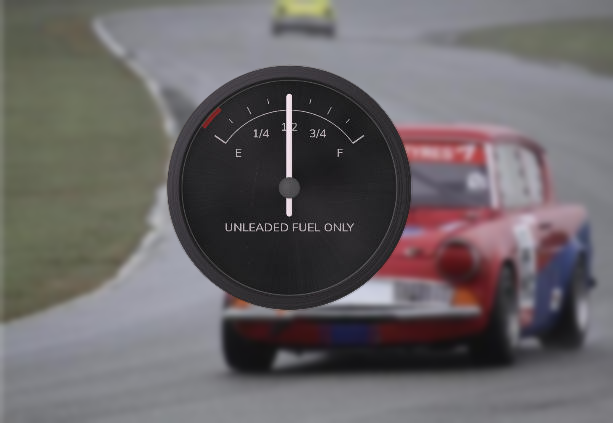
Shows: 0.5
